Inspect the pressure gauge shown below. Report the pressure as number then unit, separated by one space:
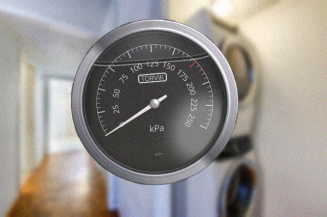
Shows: 0 kPa
